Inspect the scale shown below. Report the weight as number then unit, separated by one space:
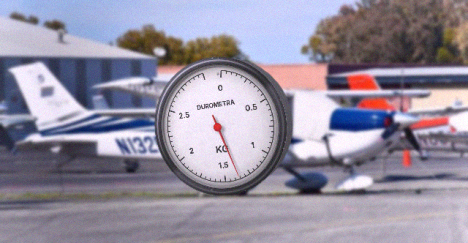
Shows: 1.35 kg
